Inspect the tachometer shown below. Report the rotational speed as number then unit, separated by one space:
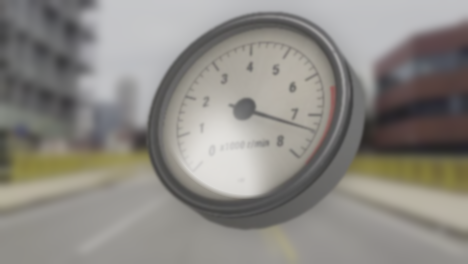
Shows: 7400 rpm
